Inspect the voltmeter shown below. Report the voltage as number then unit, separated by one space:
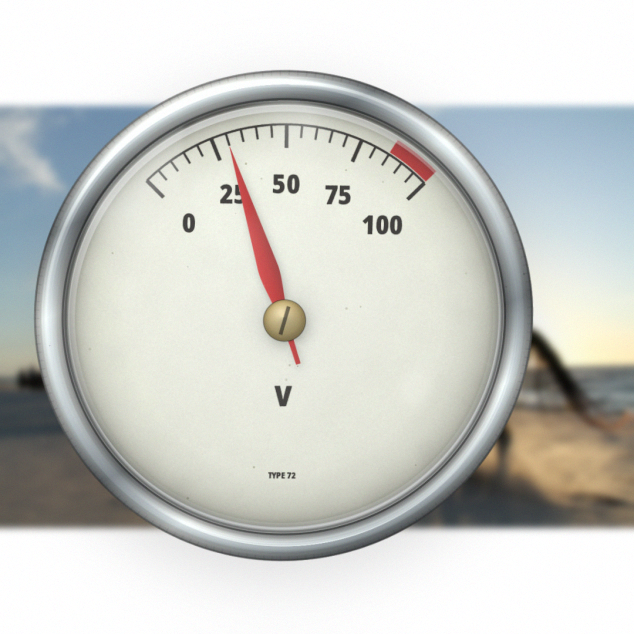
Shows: 30 V
